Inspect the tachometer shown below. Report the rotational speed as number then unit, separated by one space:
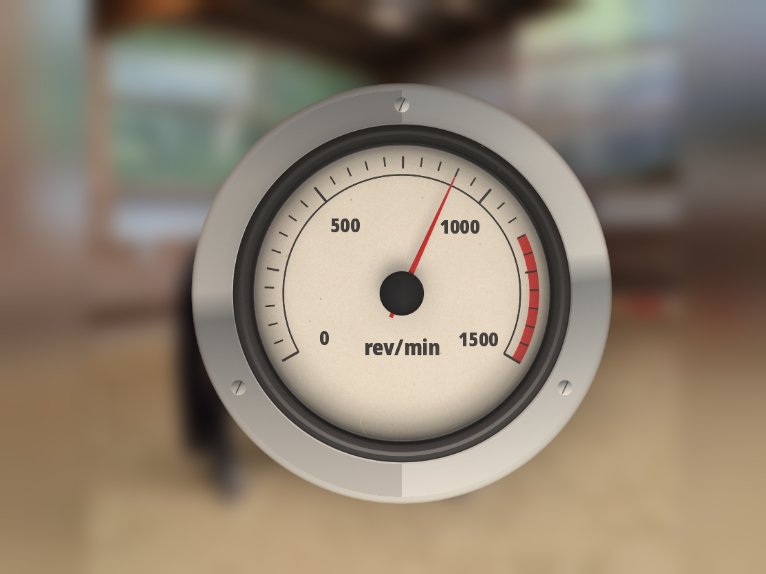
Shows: 900 rpm
